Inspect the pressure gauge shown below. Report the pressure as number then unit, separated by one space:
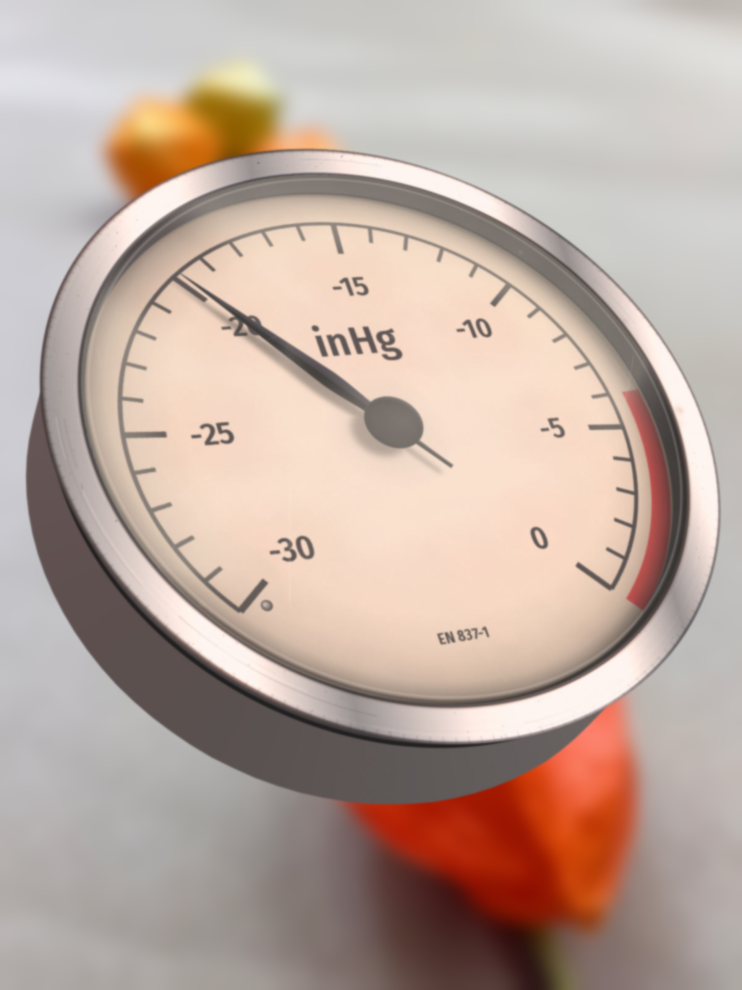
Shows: -20 inHg
